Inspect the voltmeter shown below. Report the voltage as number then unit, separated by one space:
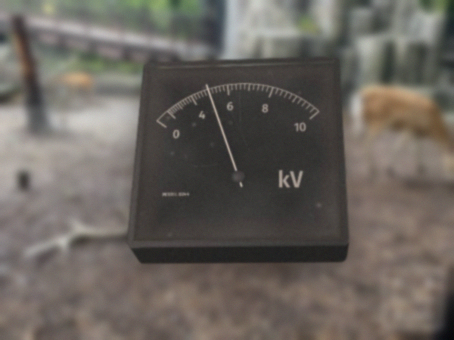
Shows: 5 kV
